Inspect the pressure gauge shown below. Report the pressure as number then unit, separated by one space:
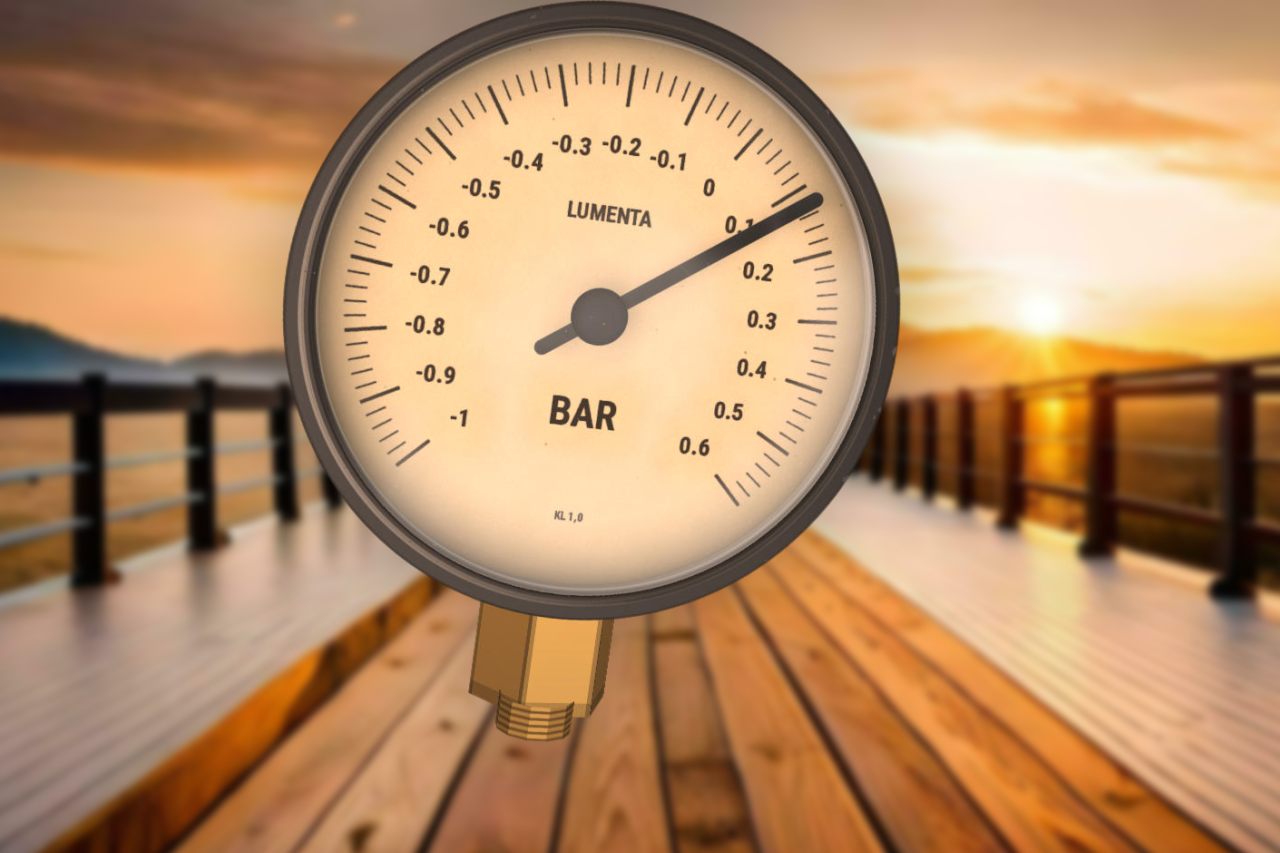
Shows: 0.12 bar
